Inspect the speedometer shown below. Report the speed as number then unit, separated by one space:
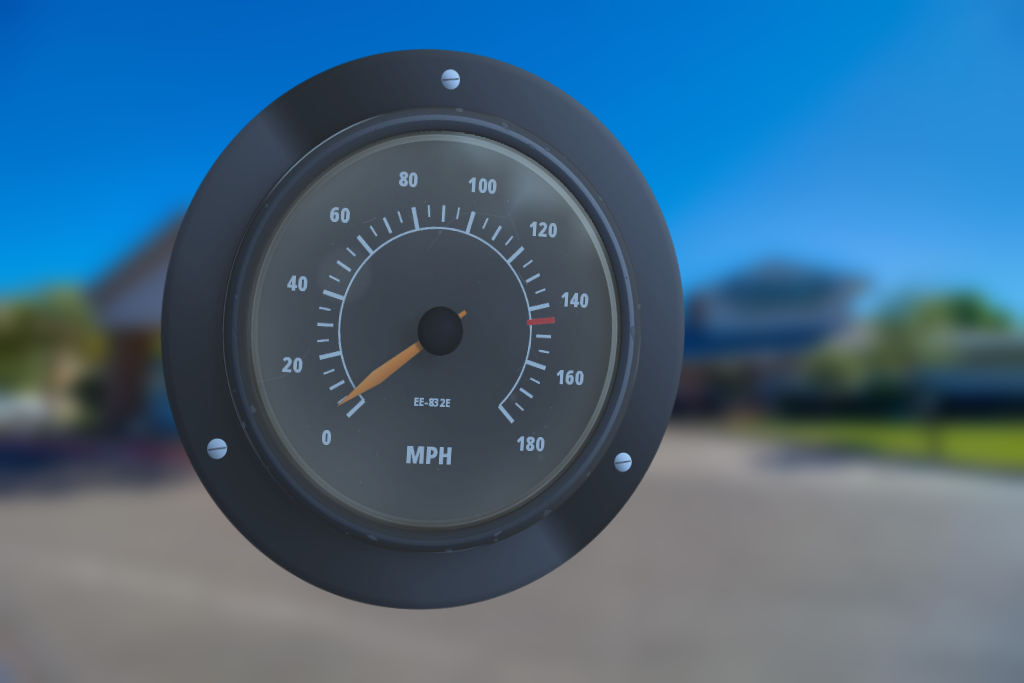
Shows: 5 mph
